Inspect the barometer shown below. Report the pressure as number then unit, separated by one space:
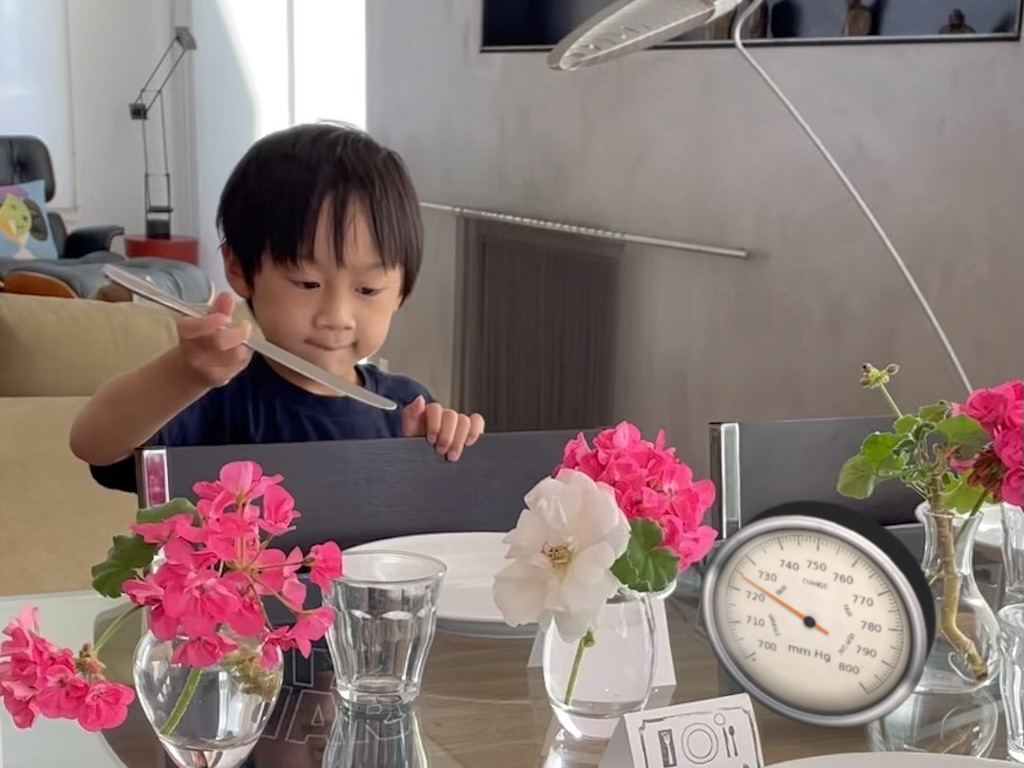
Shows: 725 mmHg
